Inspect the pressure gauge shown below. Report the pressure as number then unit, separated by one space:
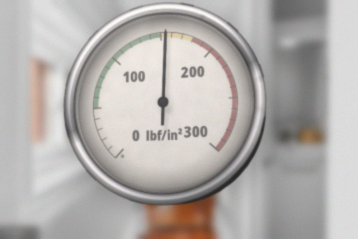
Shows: 155 psi
